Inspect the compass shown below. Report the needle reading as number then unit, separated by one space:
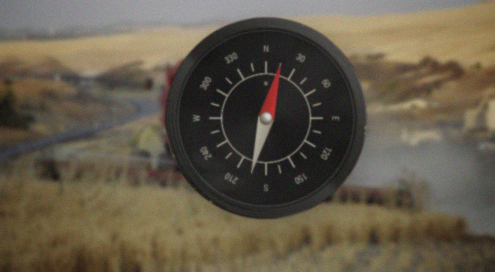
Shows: 15 °
